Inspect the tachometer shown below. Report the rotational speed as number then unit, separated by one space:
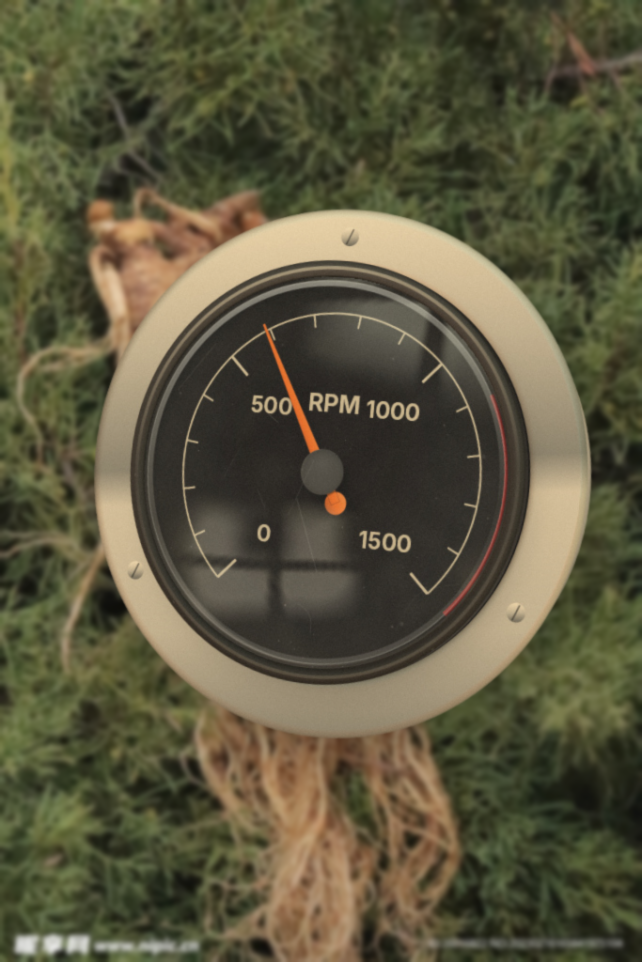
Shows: 600 rpm
